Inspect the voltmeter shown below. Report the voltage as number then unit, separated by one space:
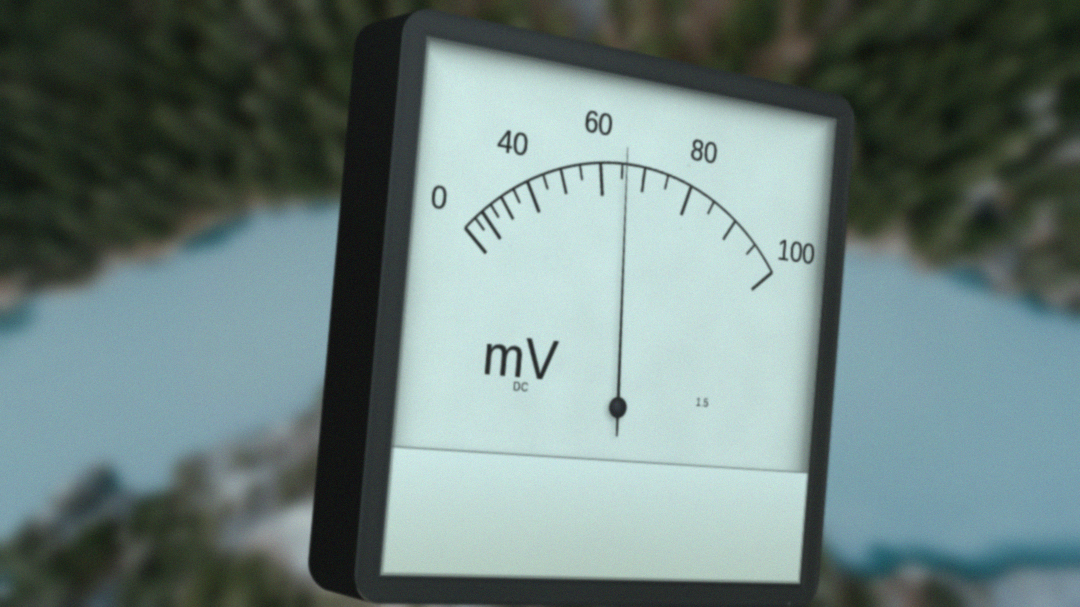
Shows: 65 mV
